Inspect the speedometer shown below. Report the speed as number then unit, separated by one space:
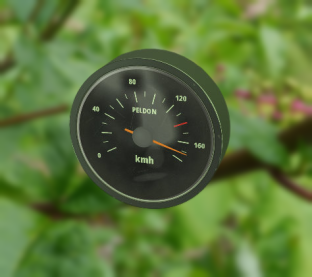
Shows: 170 km/h
